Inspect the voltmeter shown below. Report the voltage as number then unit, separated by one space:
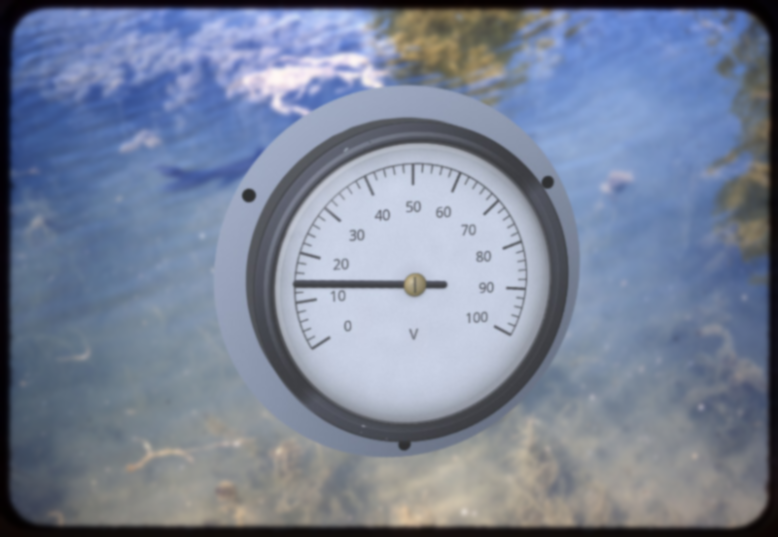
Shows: 14 V
